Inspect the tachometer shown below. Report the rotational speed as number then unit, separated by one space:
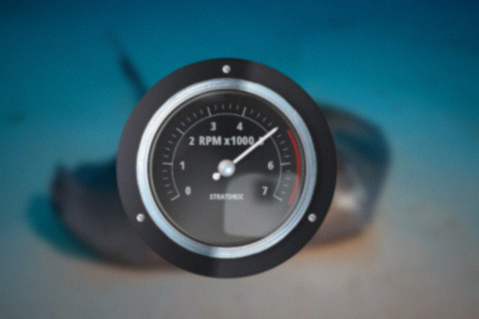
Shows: 5000 rpm
